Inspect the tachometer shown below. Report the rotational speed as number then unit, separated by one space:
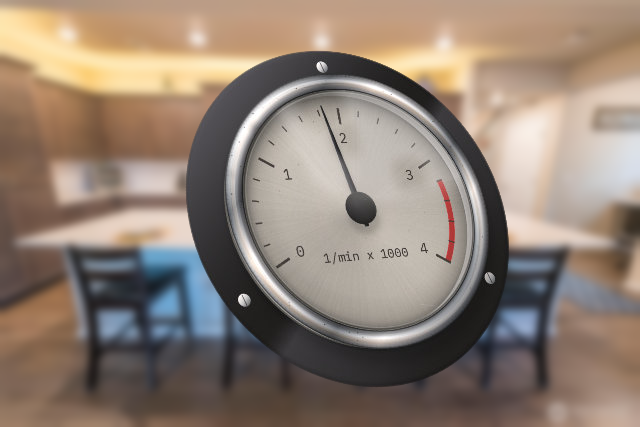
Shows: 1800 rpm
